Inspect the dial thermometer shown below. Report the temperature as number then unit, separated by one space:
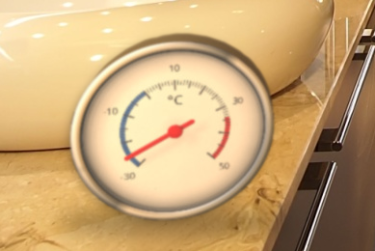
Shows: -25 °C
